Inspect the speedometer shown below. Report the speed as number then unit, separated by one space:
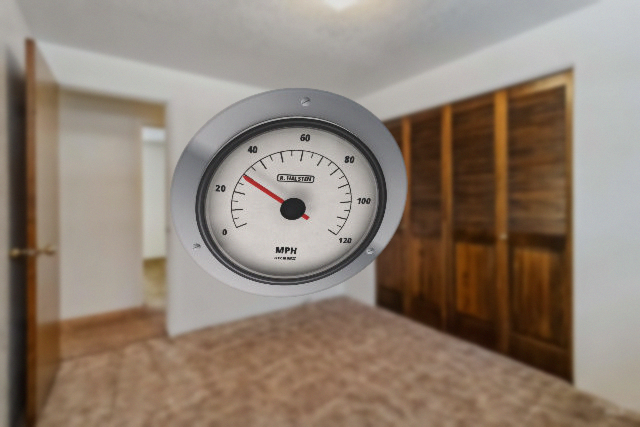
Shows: 30 mph
